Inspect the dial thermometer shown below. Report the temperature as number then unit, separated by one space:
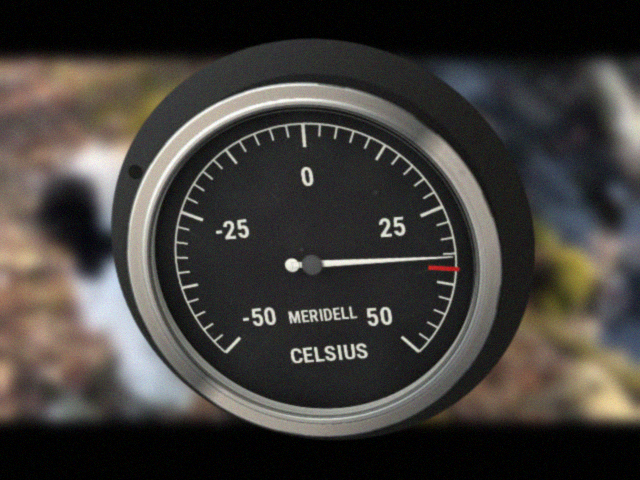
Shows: 32.5 °C
